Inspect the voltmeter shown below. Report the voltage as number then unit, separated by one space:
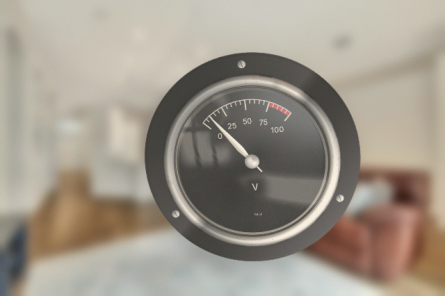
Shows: 10 V
